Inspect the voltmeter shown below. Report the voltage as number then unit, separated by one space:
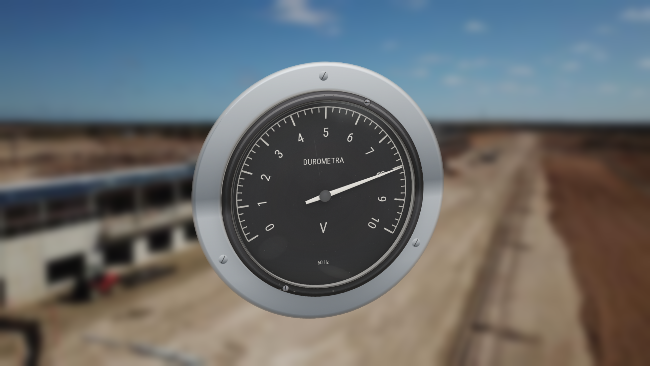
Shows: 8 V
